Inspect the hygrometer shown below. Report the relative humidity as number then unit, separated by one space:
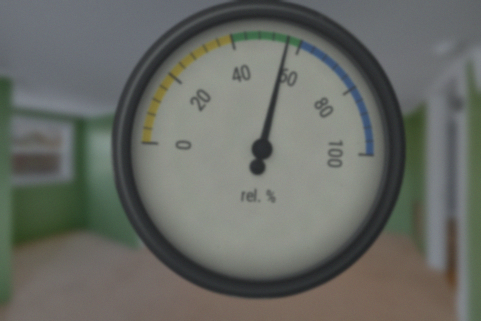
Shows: 56 %
